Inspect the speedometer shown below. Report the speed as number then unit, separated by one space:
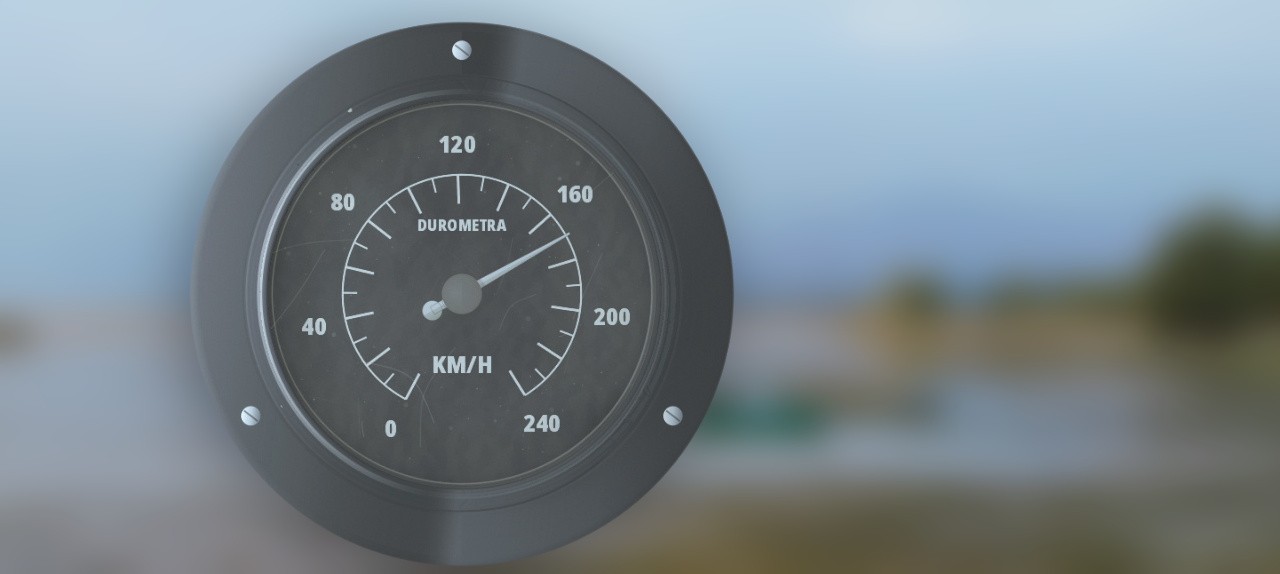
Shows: 170 km/h
